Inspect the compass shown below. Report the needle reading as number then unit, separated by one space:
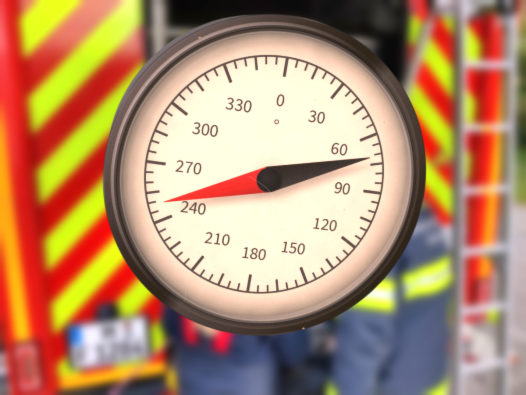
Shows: 250 °
